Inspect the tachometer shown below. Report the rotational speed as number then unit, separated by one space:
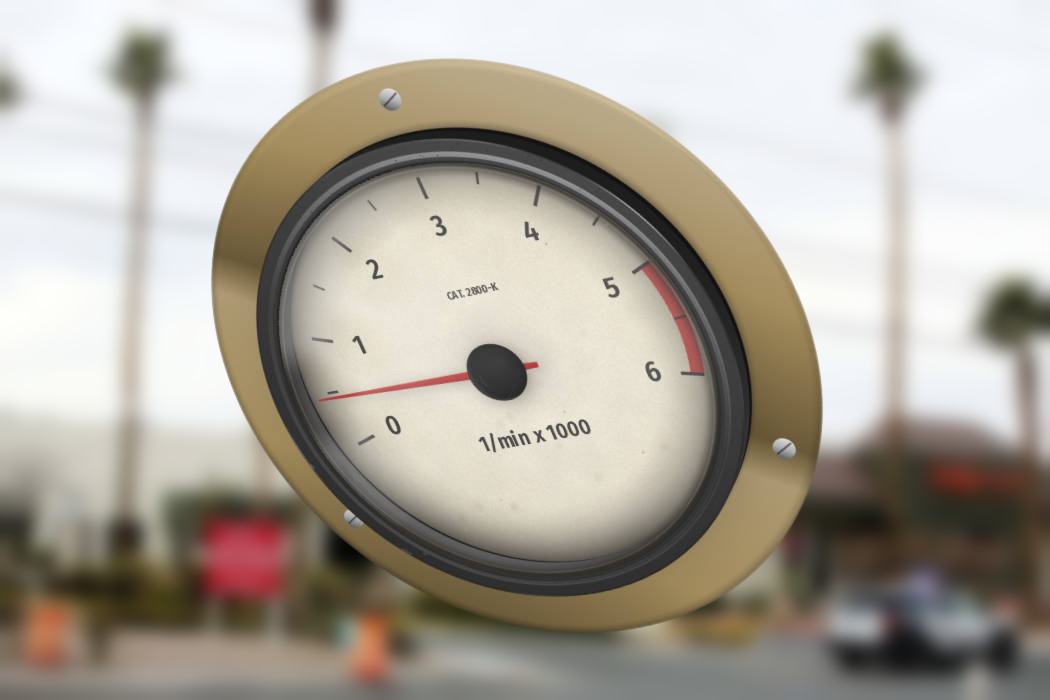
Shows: 500 rpm
